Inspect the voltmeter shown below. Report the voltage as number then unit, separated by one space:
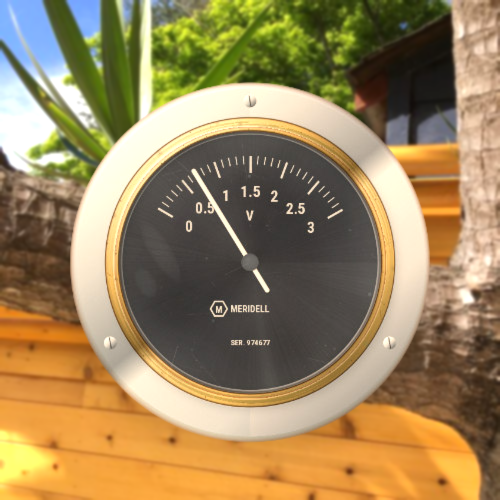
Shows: 0.7 V
